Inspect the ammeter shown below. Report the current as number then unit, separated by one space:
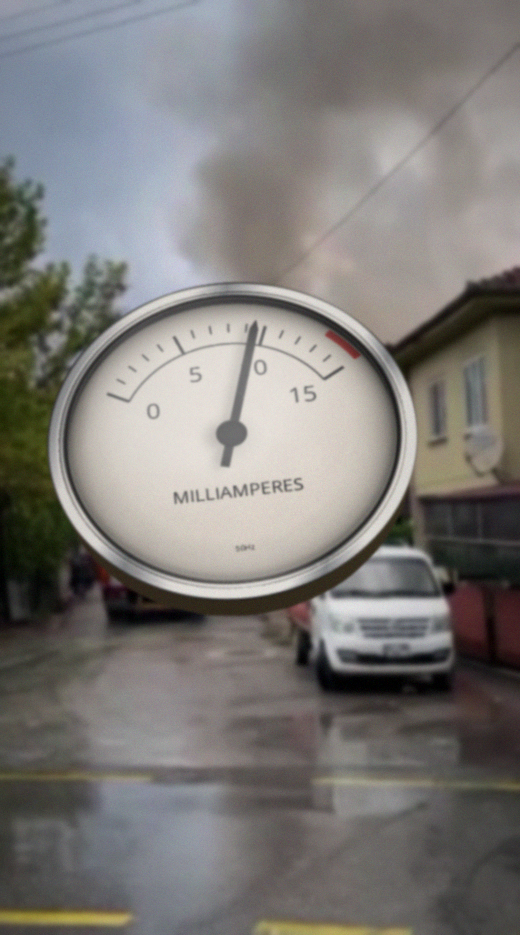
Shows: 9.5 mA
